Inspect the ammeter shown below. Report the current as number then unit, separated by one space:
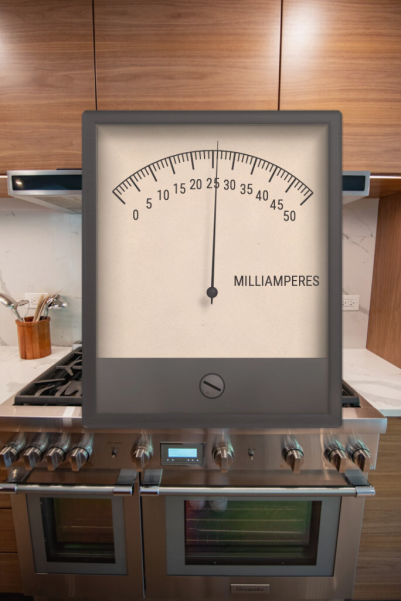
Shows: 26 mA
